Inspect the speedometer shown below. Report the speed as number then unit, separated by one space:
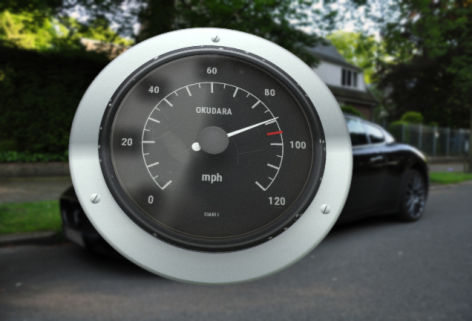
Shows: 90 mph
